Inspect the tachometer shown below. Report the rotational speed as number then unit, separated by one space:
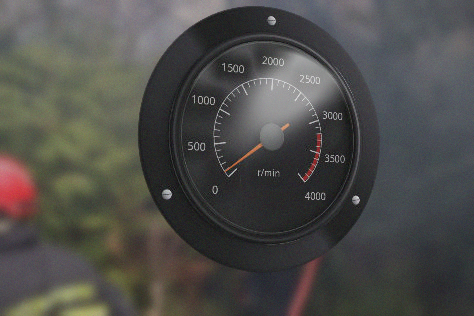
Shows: 100 rpm
